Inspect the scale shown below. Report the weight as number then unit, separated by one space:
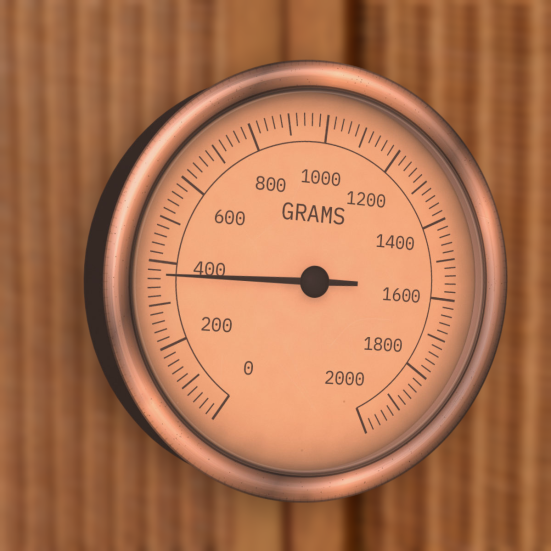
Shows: 370 g
